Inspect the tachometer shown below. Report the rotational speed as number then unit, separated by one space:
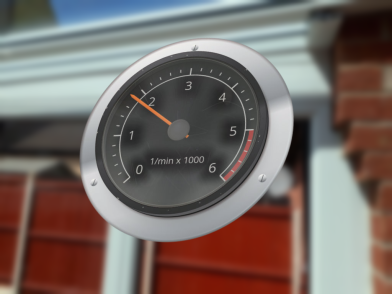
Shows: 1800 rpm
